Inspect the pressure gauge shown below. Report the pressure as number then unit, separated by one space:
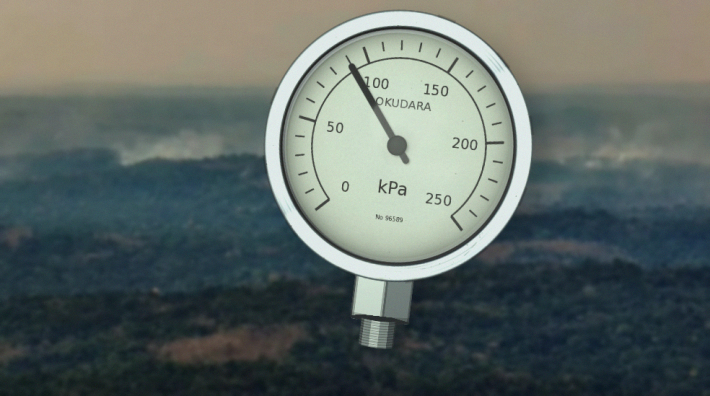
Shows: 90 kPa
